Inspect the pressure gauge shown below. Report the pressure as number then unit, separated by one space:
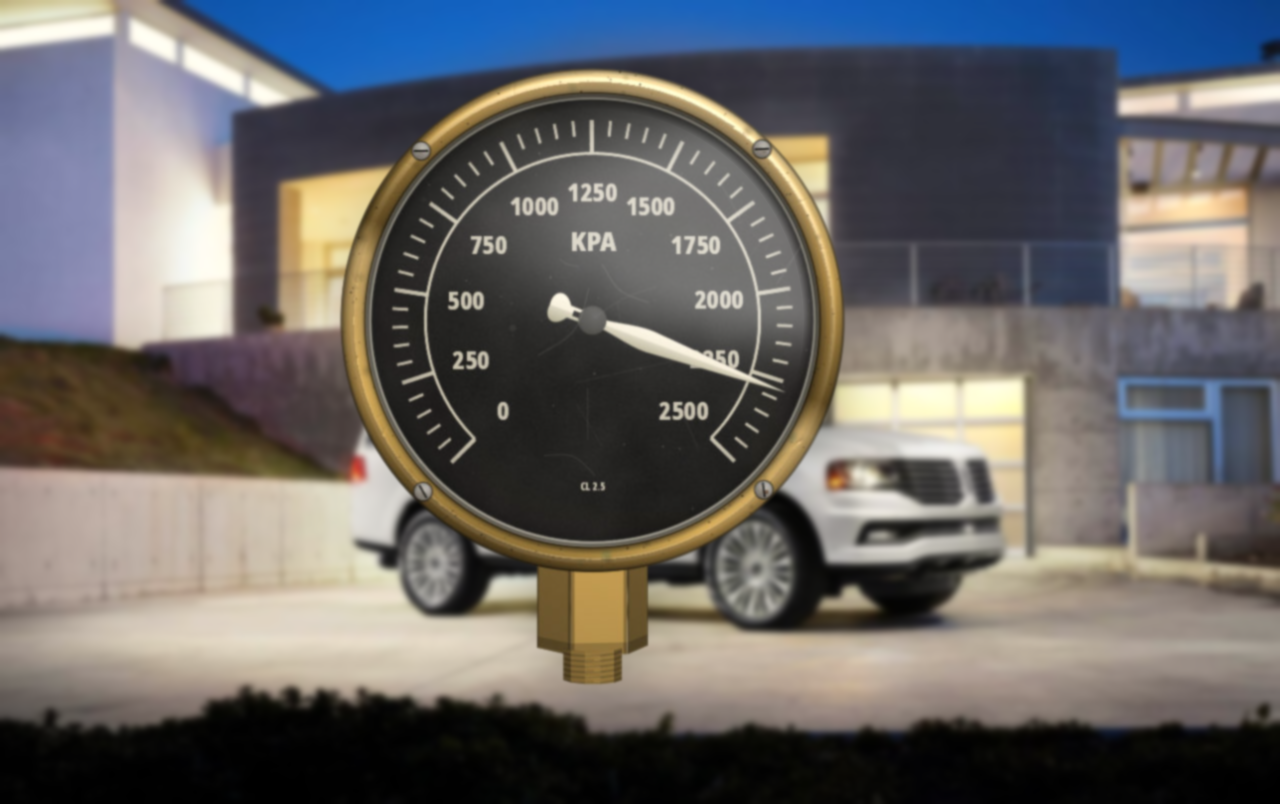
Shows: 2275 kPa
